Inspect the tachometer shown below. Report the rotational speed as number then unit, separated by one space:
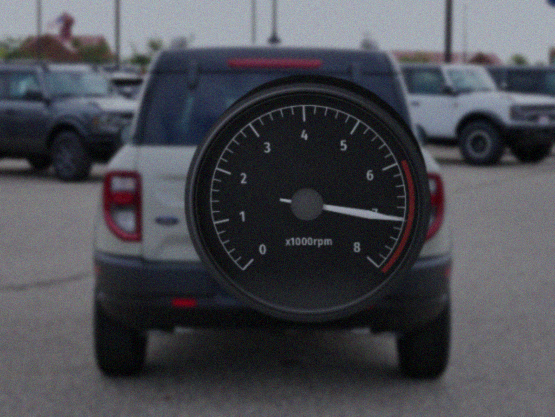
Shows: 7000 rpm
